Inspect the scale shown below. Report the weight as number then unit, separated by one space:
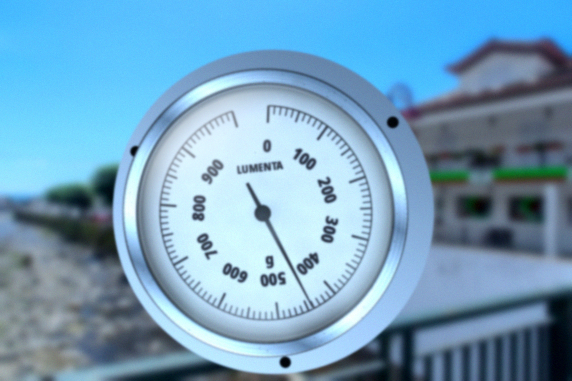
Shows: 440 g
